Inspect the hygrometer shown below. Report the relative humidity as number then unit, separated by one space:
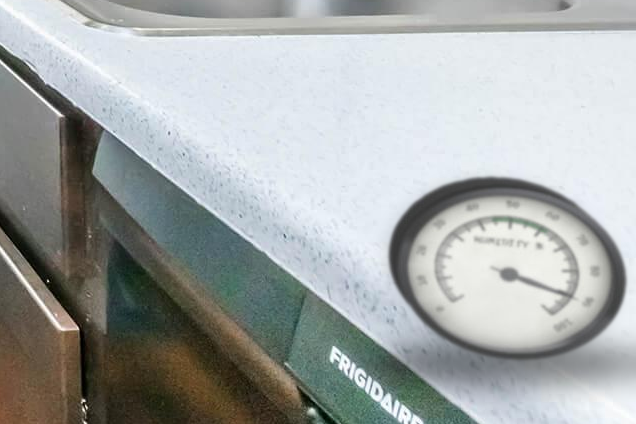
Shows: 90 %
